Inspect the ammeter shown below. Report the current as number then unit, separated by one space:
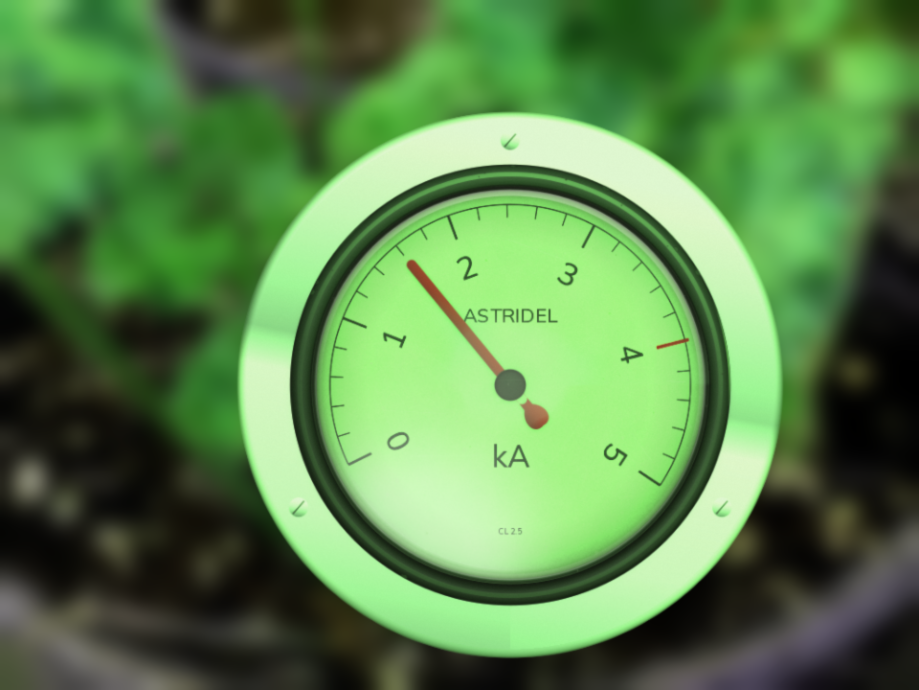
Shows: 1.6 kA
